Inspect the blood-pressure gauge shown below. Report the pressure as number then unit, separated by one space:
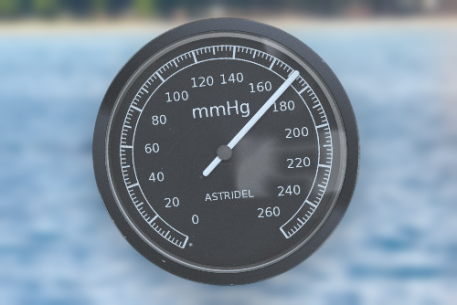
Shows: 172 mmHg
